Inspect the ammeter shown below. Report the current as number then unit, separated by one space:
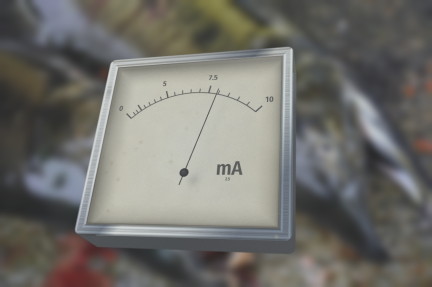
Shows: 8 mA
